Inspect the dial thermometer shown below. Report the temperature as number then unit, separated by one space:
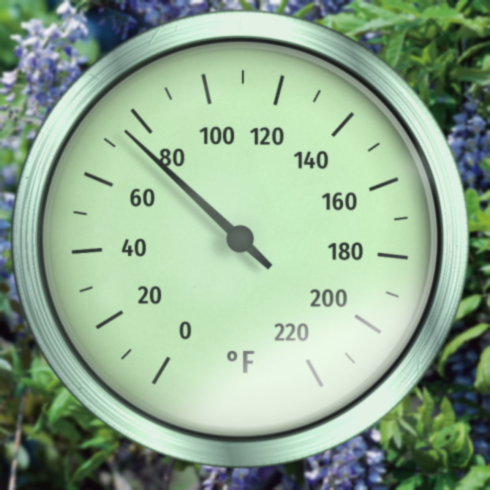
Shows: 75 °F
